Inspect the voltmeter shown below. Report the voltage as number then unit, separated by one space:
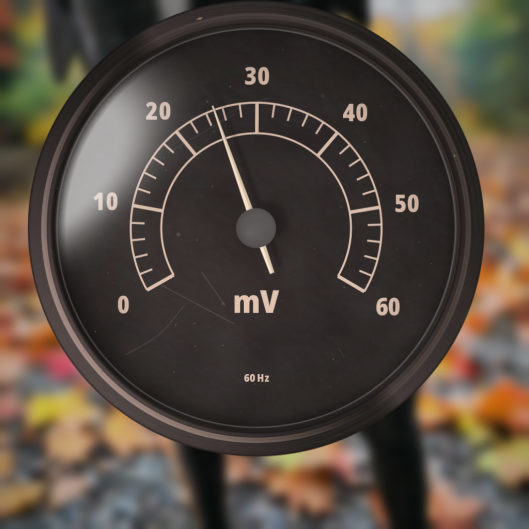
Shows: 25 mV
